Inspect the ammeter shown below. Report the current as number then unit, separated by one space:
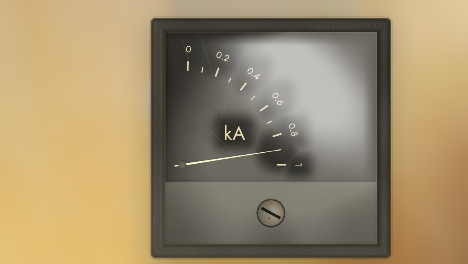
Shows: 0.9 kA
